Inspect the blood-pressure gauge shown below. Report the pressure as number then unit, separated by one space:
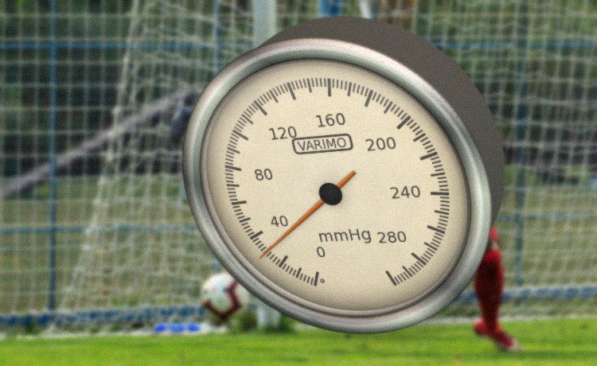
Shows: 30 mmHg
